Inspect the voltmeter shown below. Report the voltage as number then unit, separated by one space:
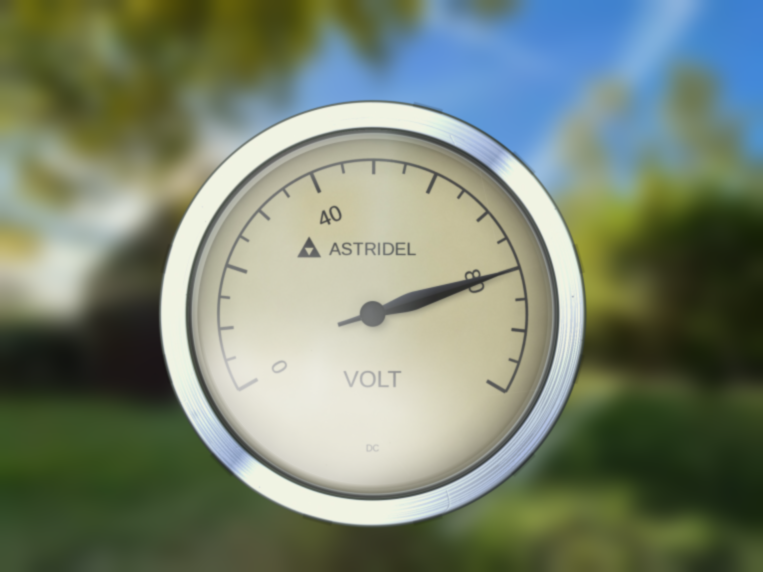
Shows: 80 V
